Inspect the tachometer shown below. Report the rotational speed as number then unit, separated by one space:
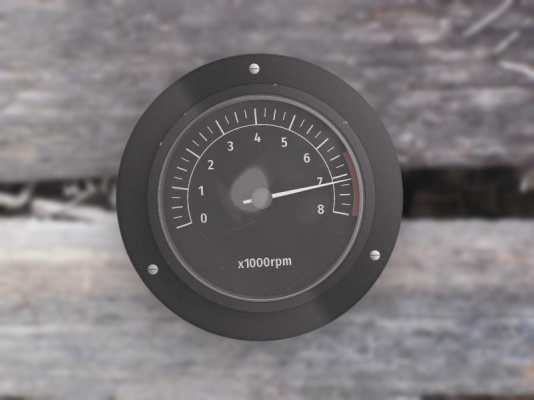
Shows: 7125 rpm
